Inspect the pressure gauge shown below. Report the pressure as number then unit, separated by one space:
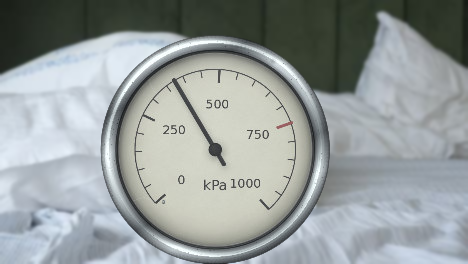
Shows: 375 kPa
